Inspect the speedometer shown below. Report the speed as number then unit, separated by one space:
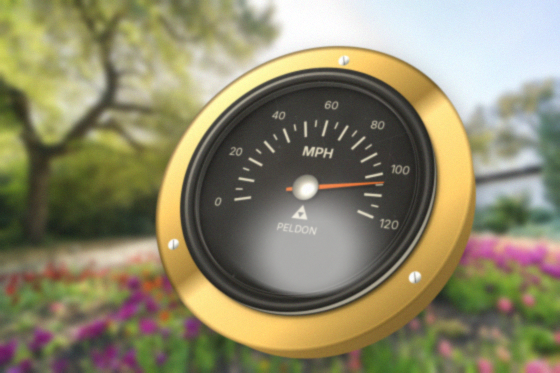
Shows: 105 mph
